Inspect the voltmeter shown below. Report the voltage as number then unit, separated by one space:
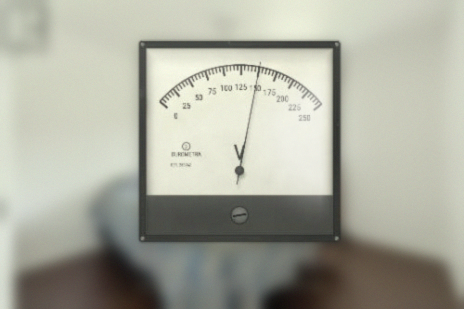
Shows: 150 V
